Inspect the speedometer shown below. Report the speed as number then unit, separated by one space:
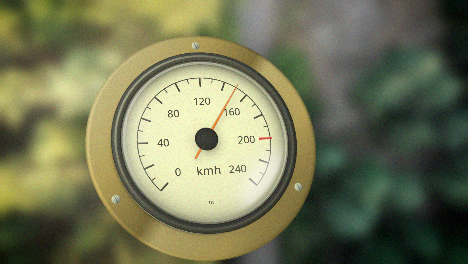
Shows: 150 km/h
